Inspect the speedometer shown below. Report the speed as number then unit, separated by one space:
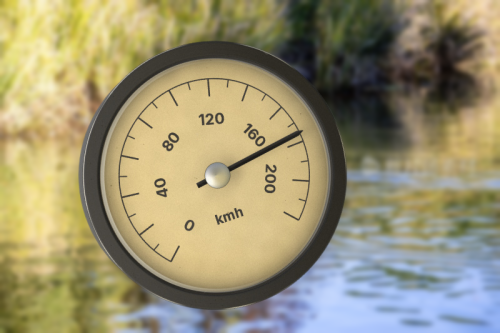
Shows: 175 km/h
